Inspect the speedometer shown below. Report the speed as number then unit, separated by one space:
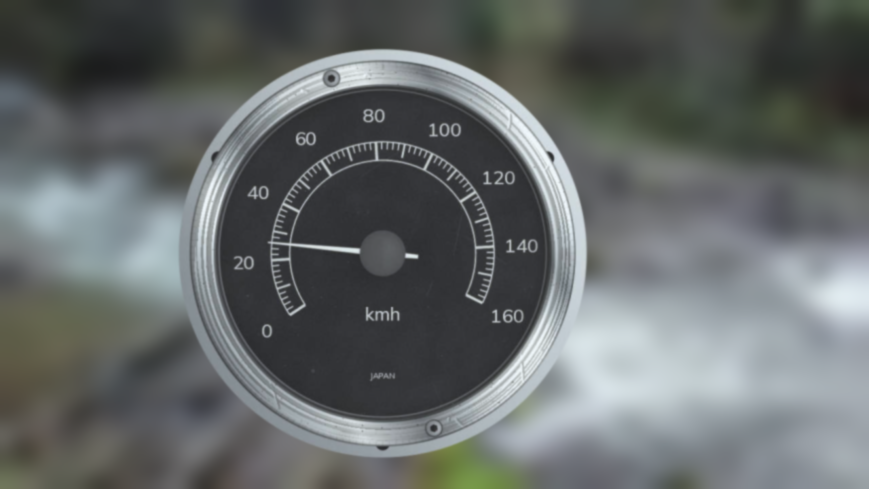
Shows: 26 km/h
